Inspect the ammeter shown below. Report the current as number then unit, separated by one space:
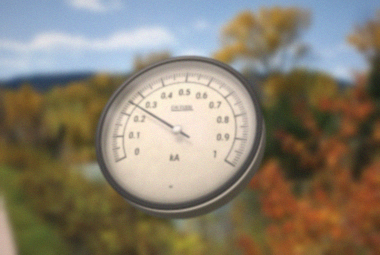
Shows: 0.25 kA
